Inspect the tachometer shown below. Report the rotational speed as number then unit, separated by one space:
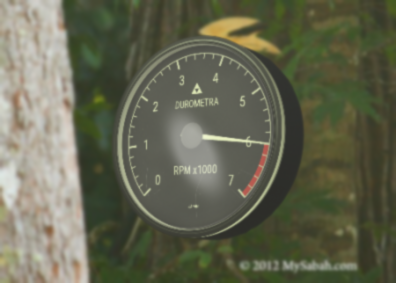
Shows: 6000 rpm
